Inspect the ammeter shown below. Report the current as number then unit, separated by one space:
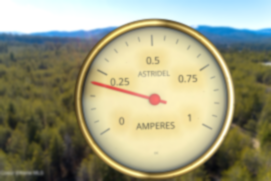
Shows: 0.2 A
